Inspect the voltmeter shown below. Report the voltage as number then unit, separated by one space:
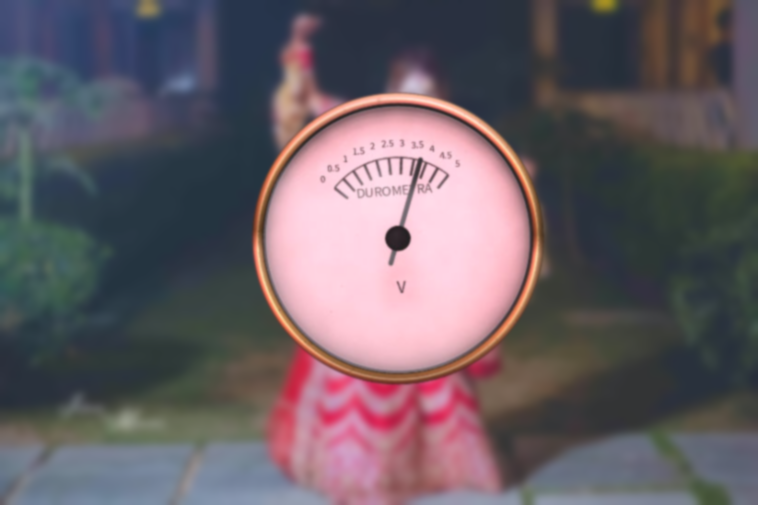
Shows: 3.75 V
